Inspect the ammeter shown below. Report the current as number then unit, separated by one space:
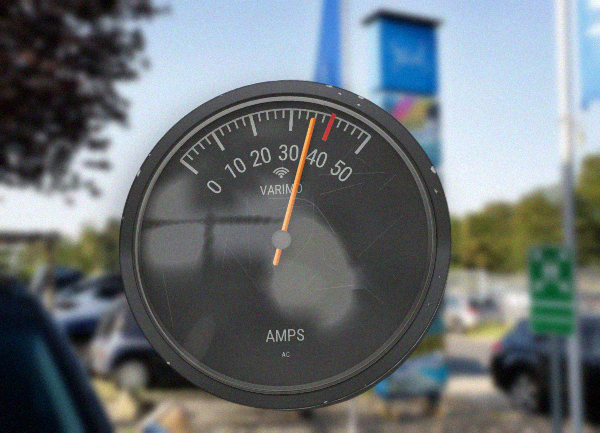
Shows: 36 A
